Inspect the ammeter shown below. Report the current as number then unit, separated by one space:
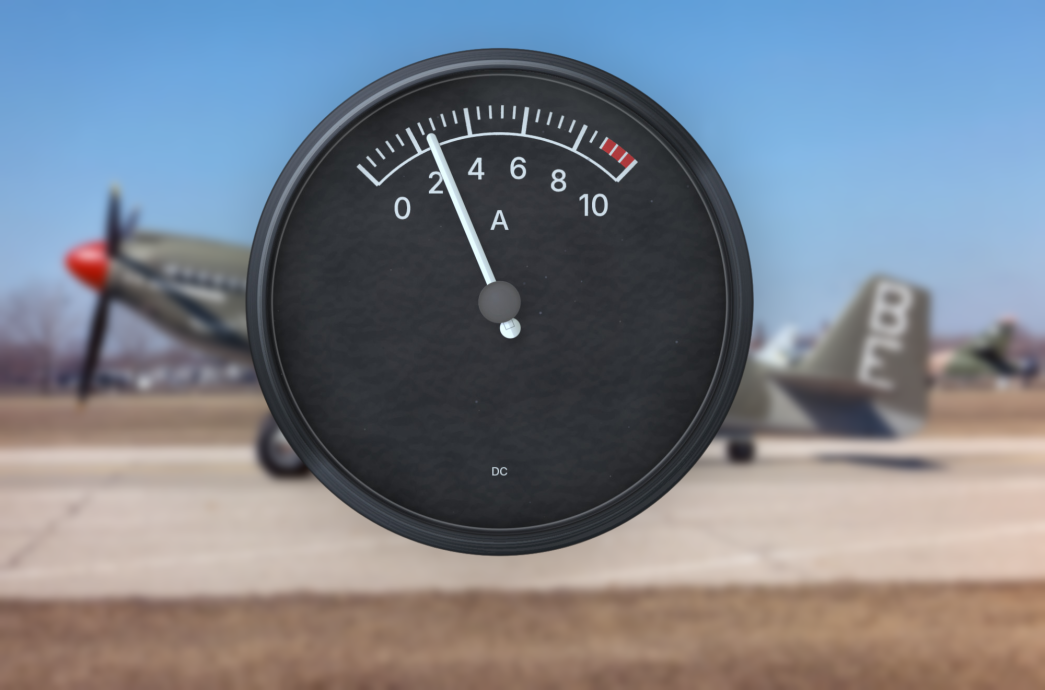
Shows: 2.6 A
